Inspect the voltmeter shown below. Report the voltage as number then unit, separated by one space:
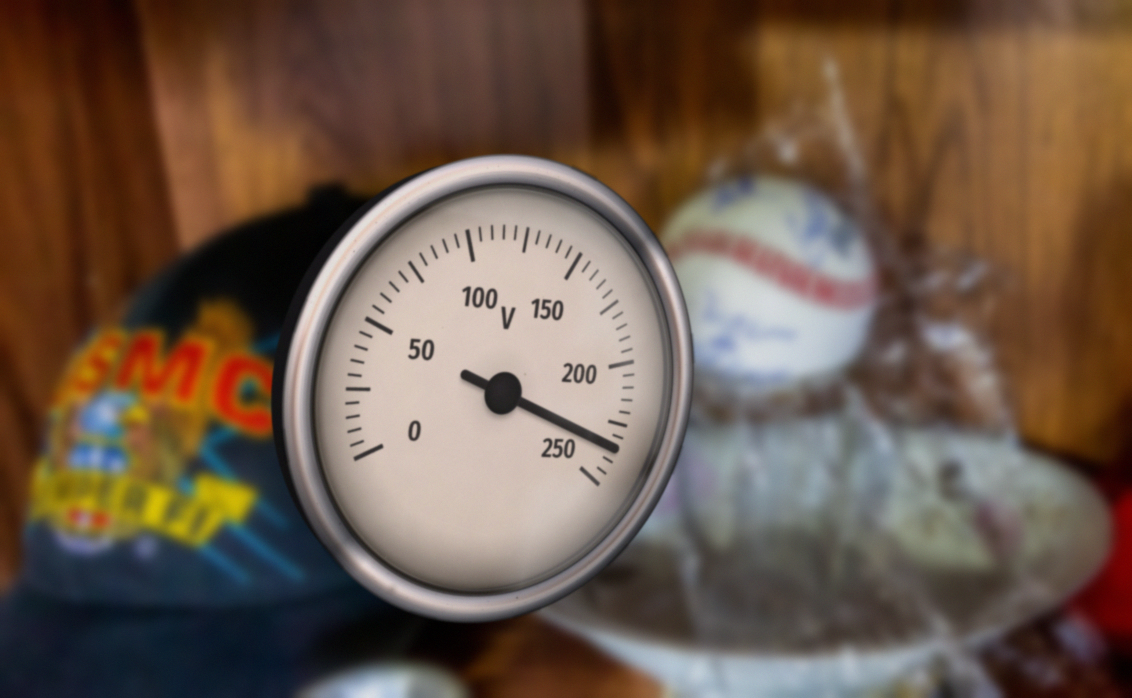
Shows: 235 V
